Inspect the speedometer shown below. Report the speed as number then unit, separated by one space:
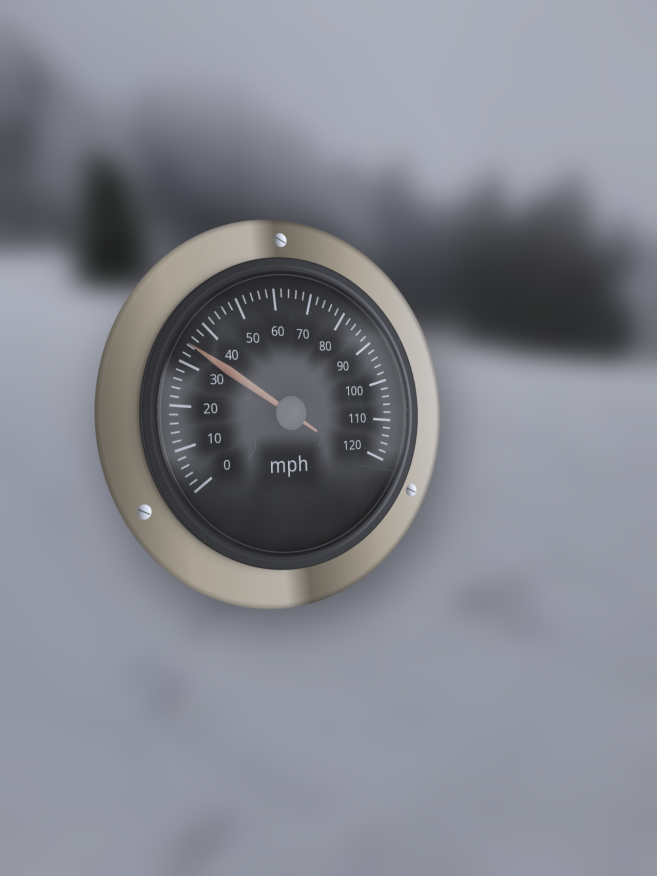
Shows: 34 mph
